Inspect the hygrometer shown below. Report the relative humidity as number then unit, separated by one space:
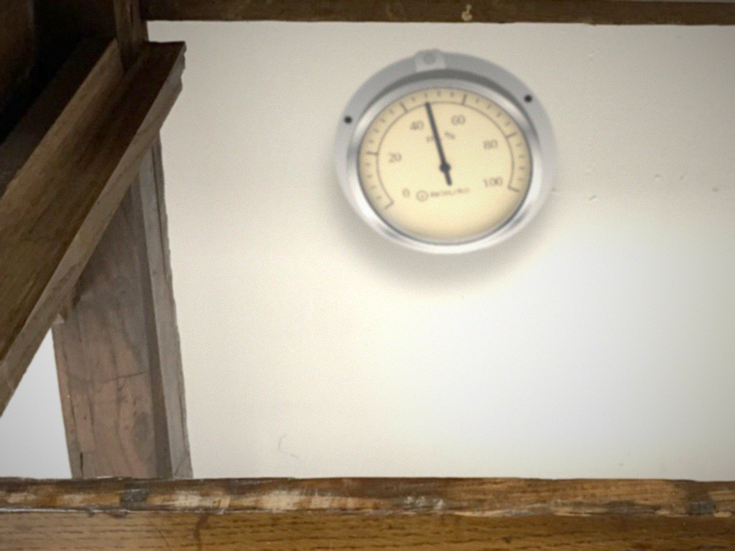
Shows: 48 %
